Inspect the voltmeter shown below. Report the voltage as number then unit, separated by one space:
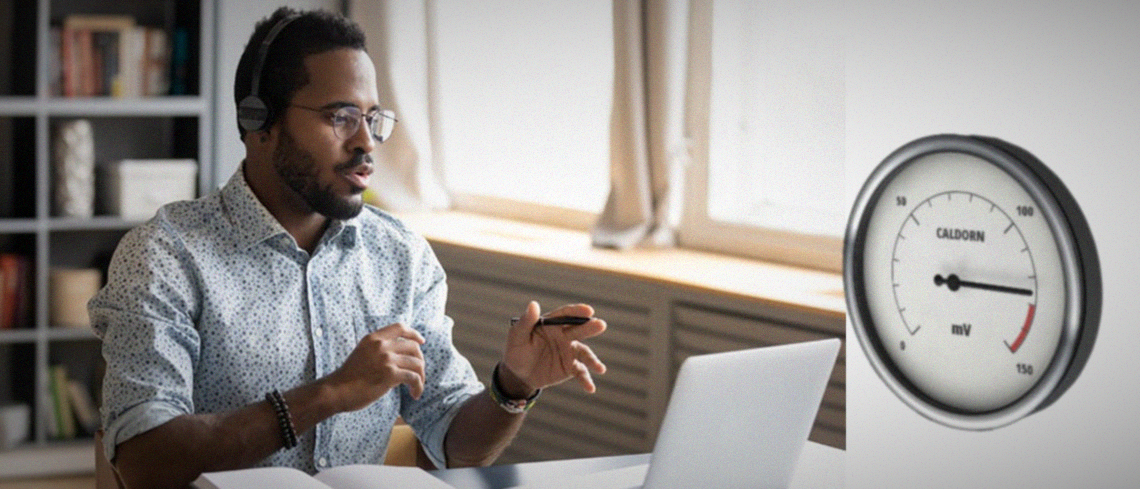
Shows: 125 mV
